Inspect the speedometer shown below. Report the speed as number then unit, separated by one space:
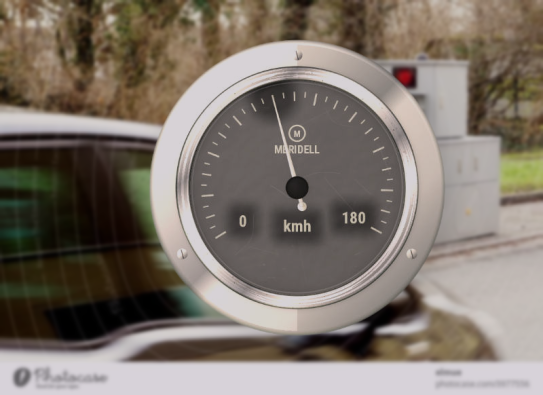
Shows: 80 km/h
